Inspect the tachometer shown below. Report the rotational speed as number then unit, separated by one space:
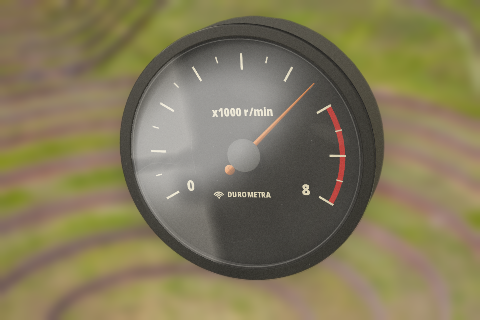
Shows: 5500 rpm
